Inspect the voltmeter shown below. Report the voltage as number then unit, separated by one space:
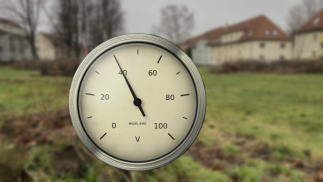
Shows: 40 V
